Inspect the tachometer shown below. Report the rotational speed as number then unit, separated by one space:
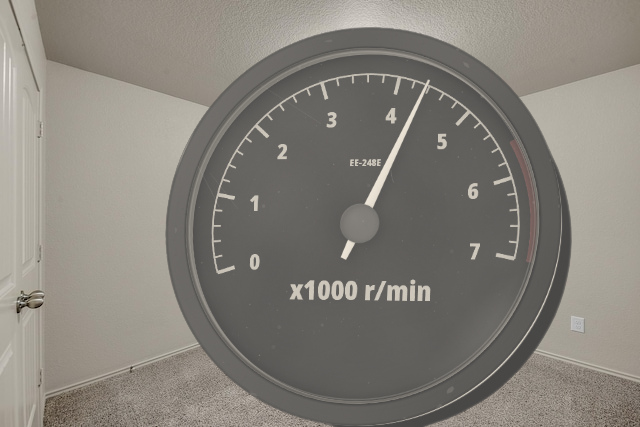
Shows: 4400 rpm
